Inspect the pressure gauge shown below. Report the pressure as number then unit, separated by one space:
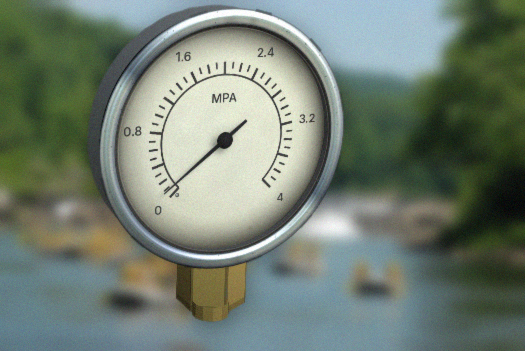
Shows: 0.1 MPa
